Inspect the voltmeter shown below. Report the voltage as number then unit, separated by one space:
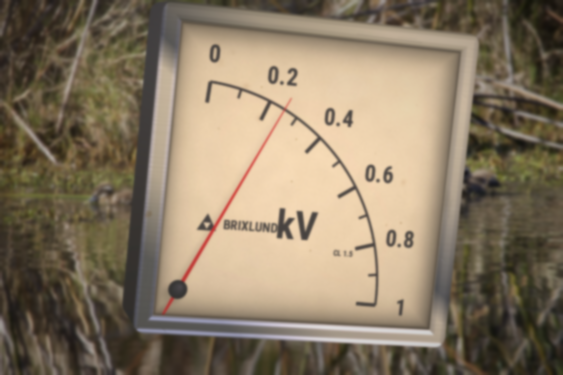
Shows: 0.25 kV
